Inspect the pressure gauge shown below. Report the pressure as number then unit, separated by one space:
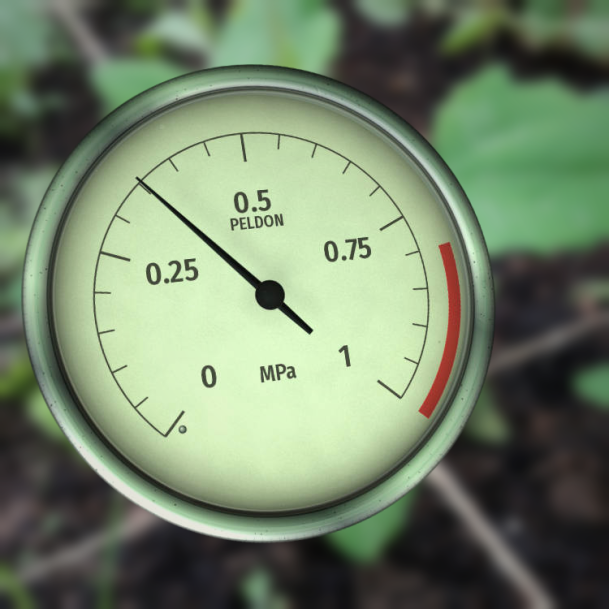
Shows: 0.35 MPa
